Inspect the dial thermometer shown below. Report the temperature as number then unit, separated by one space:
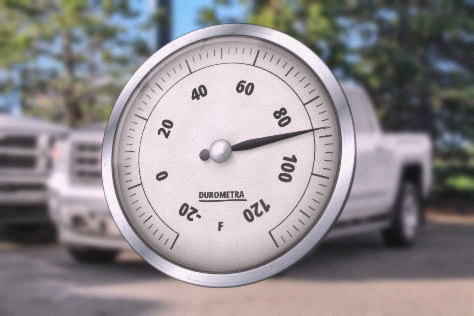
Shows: 88 °F
